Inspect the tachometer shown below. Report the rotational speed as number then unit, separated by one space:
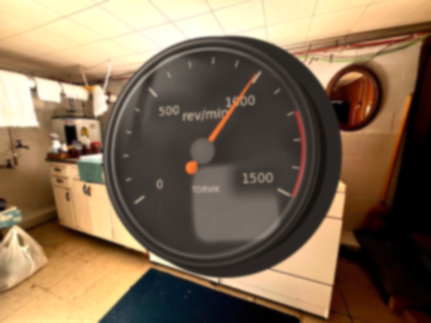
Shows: 1000 rpm
